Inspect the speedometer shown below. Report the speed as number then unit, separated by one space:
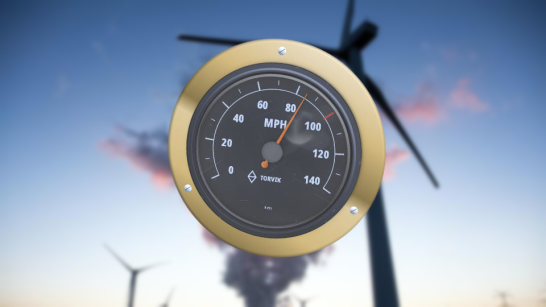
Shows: 85 mph
